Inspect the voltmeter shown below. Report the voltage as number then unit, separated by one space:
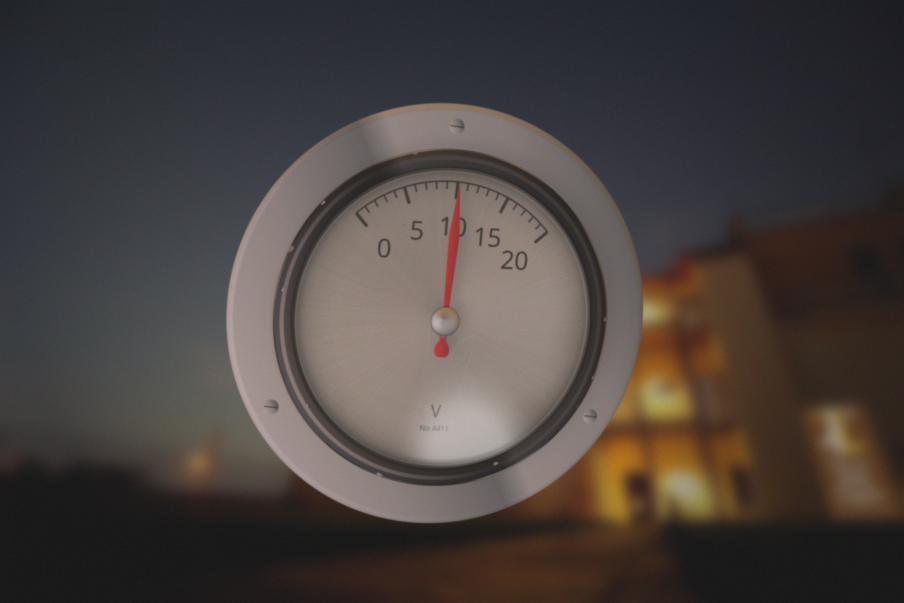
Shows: 10 V
